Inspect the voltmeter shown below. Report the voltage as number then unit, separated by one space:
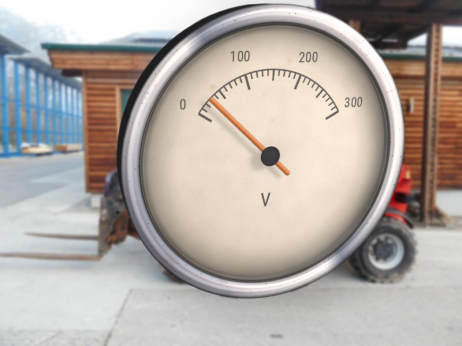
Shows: 30 V
